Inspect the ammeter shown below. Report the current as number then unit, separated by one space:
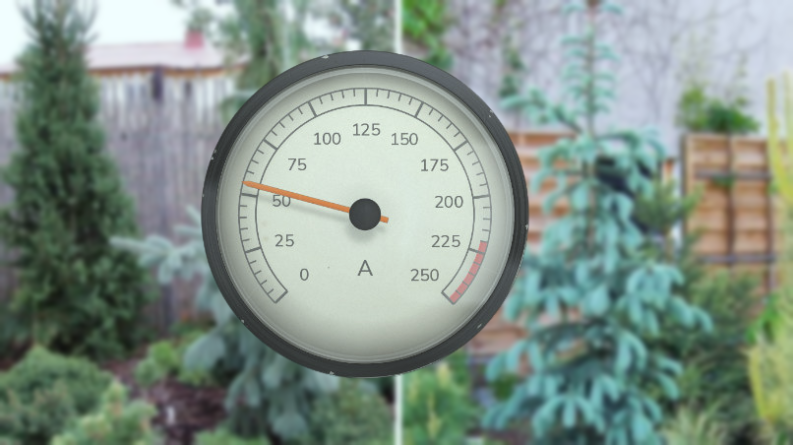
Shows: 55 A
